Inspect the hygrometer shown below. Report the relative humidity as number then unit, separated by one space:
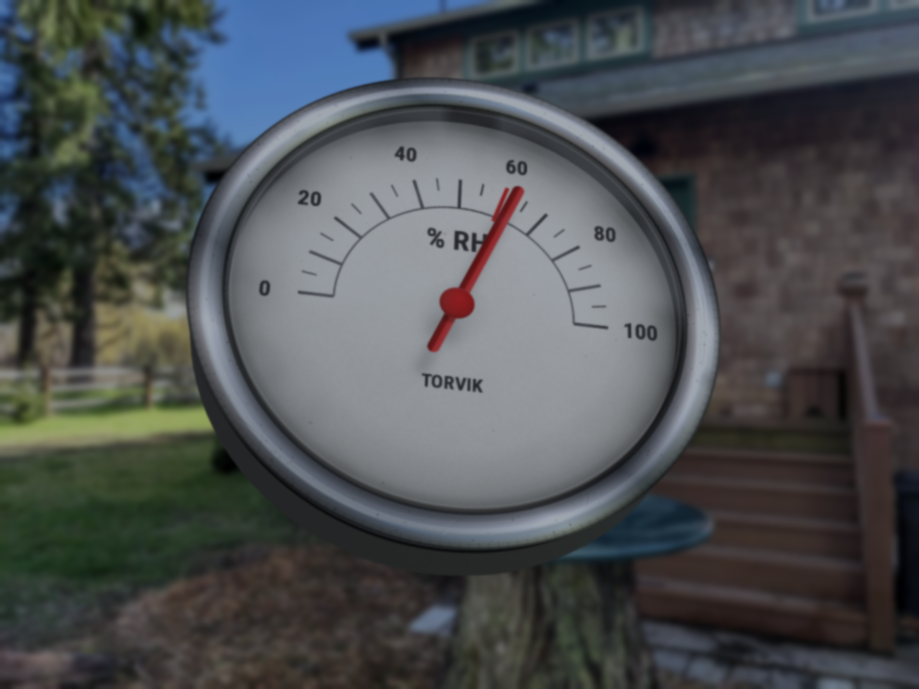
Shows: 62.5 %
